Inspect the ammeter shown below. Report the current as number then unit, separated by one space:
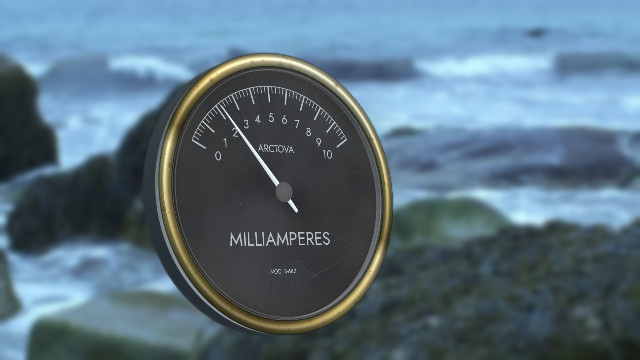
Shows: 2 mA
